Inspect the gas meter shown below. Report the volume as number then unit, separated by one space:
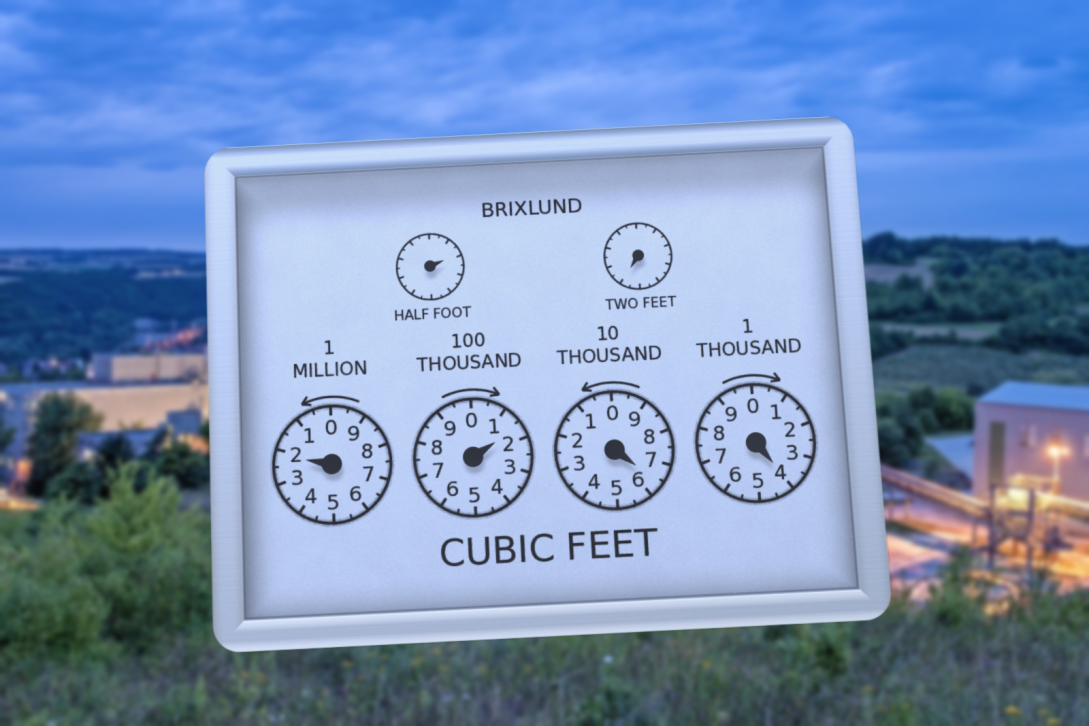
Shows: 216400 ft³
